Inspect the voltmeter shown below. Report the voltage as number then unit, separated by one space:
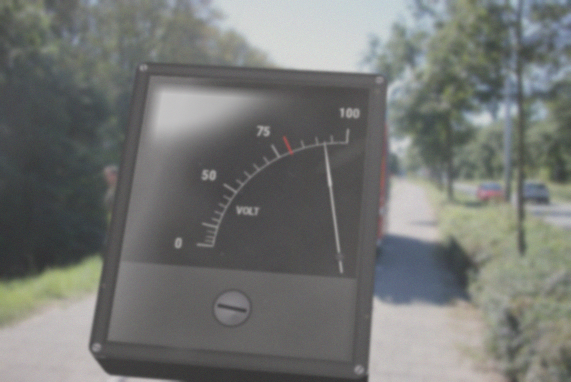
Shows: 92.5 V
